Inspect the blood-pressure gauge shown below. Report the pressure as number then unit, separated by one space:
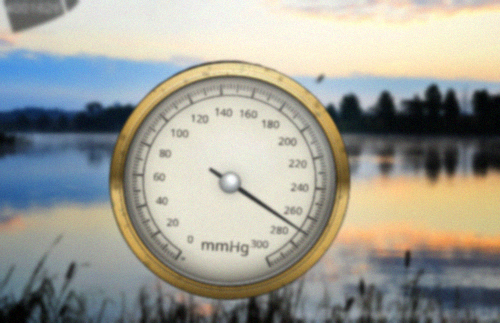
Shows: 270 mmHg
